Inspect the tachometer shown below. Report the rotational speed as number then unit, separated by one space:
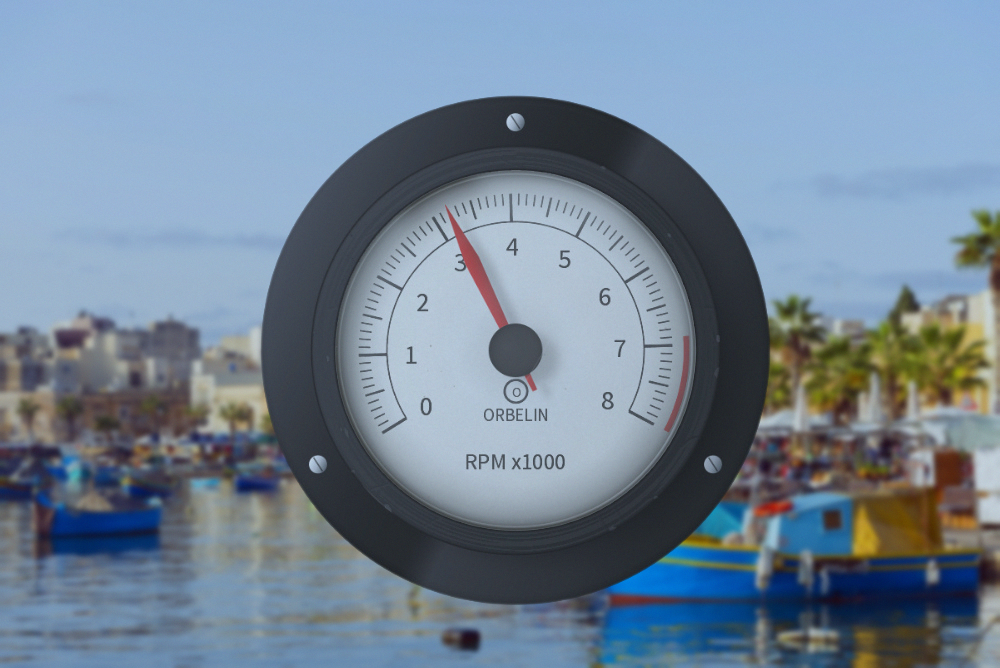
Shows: 3200 rpm
